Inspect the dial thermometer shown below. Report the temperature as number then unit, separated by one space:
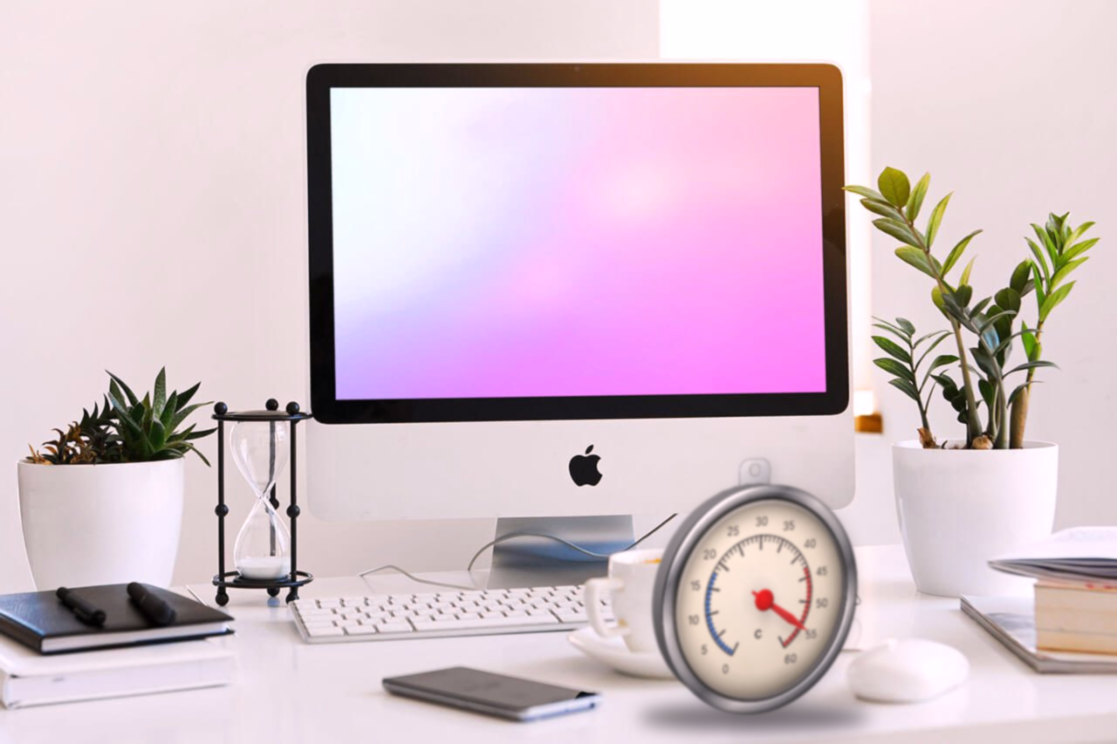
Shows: 55 °C
